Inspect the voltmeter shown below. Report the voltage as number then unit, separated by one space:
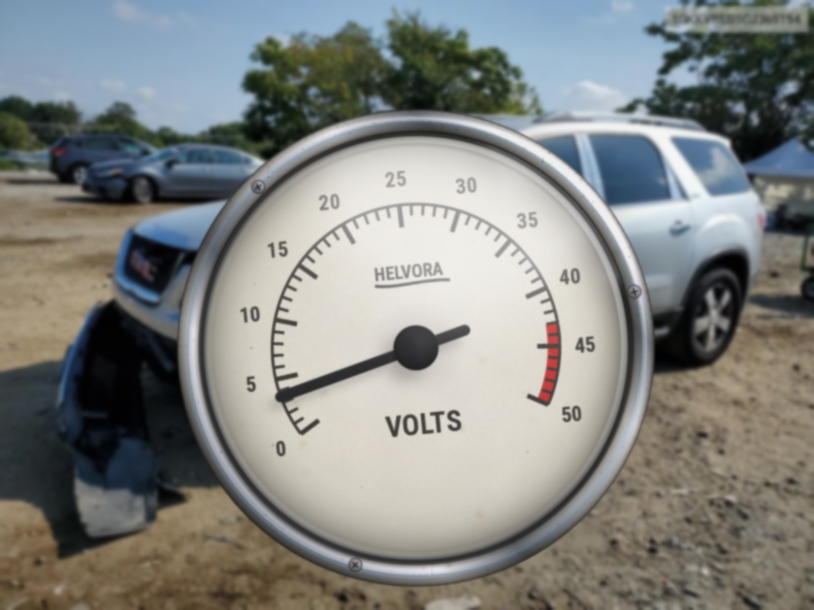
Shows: 3.5 V
